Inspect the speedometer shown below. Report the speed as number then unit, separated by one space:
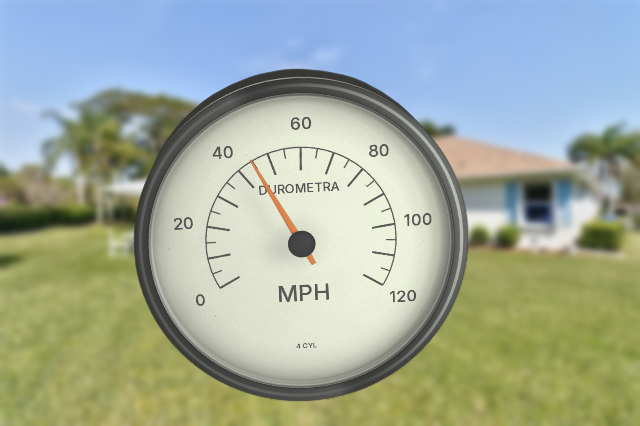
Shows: 45 mph
